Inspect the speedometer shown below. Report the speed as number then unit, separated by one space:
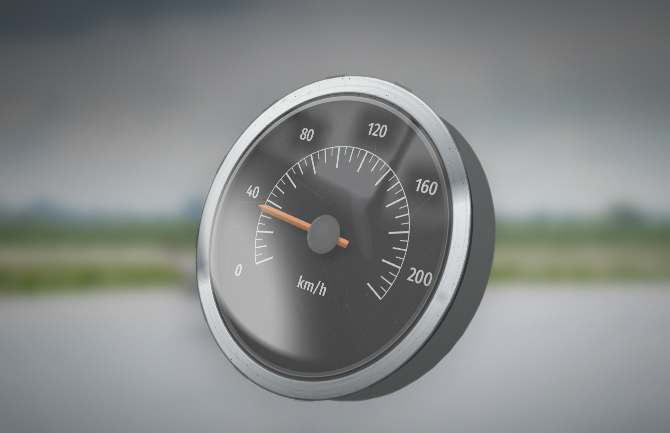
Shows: 35 km/h
